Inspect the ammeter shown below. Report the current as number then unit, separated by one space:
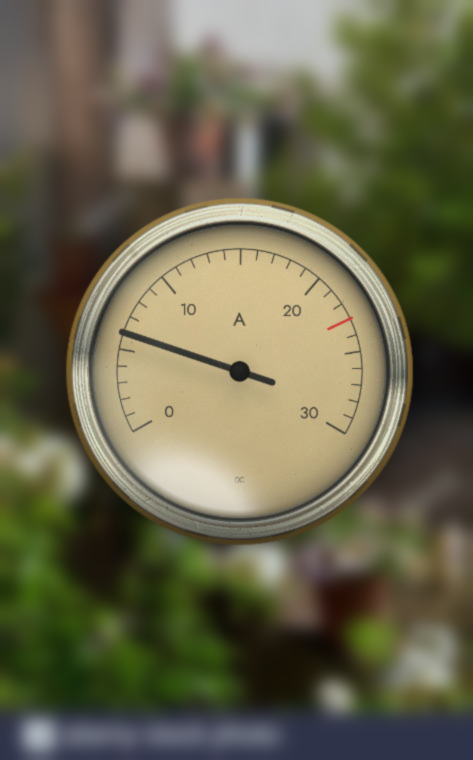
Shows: 6 A
